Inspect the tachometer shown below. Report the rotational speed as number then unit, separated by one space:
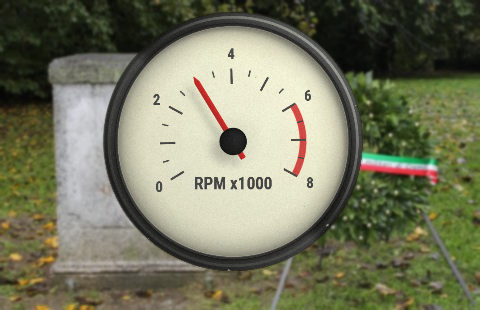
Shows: 3000 rpm
